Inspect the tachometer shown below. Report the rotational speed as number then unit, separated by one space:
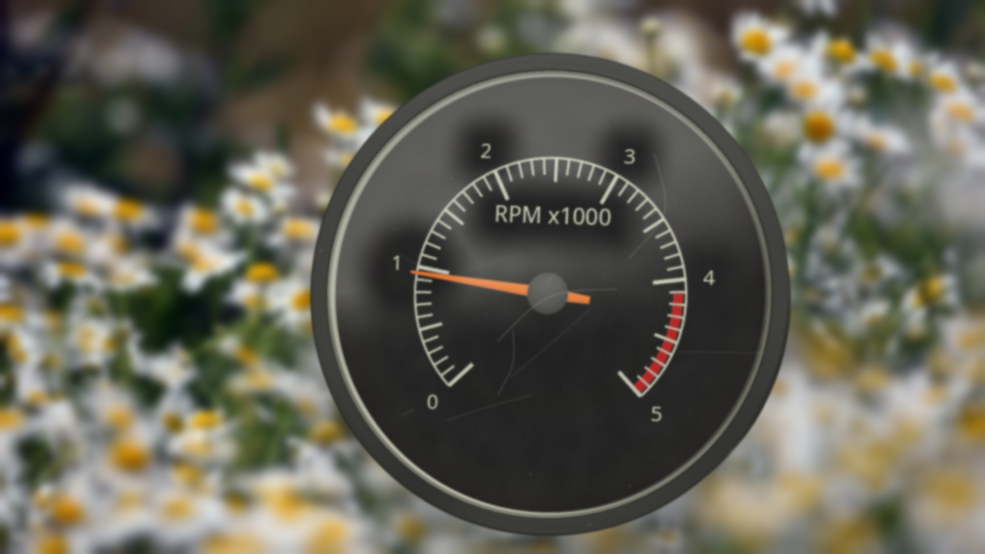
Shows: 950 rpm
